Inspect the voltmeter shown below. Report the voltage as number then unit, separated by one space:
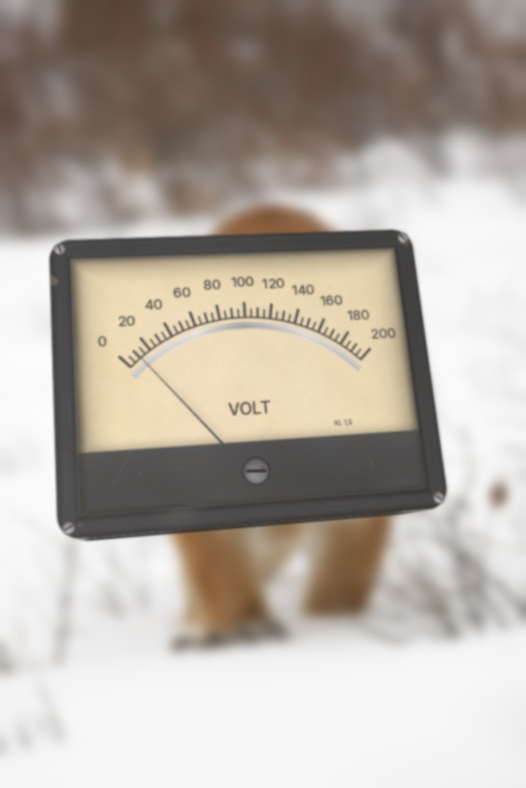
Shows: 10 V
